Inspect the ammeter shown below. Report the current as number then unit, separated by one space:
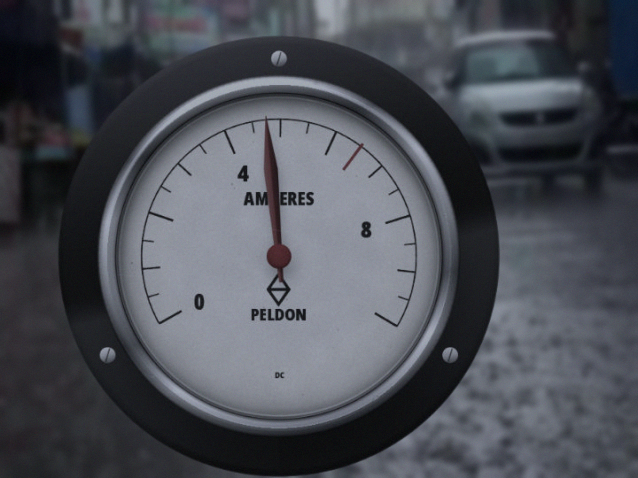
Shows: 4.75 A
